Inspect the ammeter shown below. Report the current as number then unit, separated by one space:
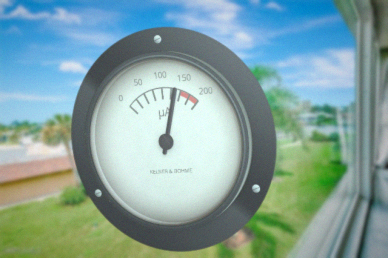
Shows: 137.5 µA
